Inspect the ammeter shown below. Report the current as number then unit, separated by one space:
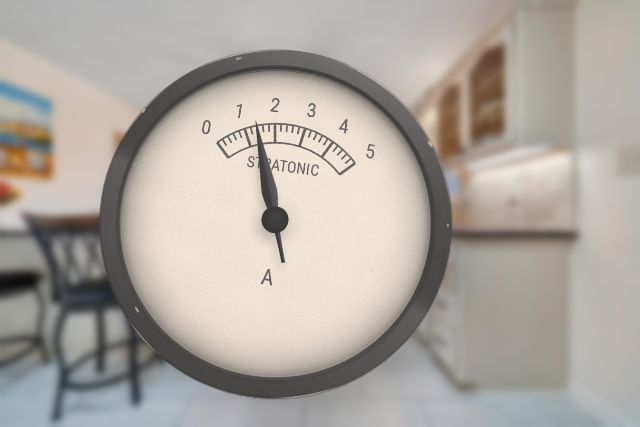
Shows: 1.4 A
